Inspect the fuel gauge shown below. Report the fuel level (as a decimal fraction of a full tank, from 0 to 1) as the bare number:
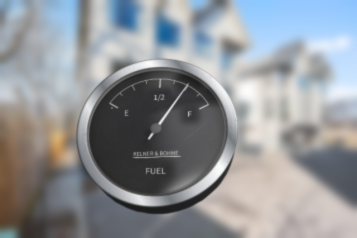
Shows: 0.75
